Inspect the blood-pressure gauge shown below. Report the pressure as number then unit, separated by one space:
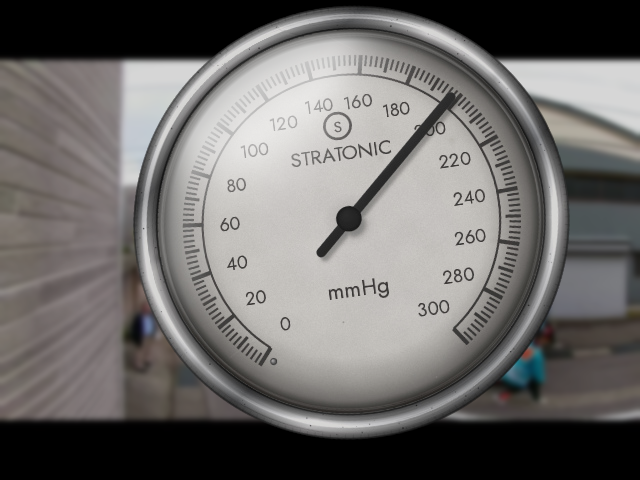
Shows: 198 mmHg
